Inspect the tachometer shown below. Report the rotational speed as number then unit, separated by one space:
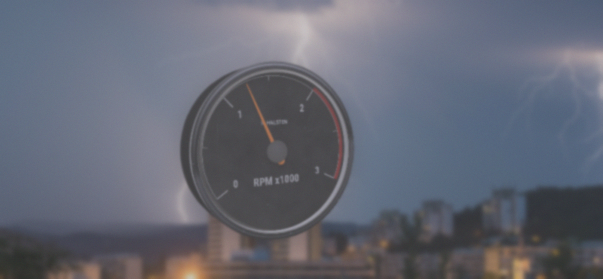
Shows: 1250 rpm
